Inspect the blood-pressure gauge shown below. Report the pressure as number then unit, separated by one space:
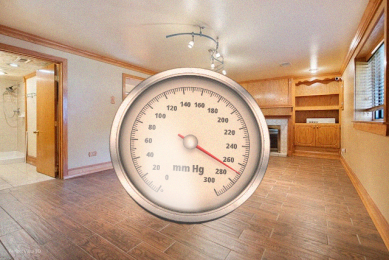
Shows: 270 mmHg
